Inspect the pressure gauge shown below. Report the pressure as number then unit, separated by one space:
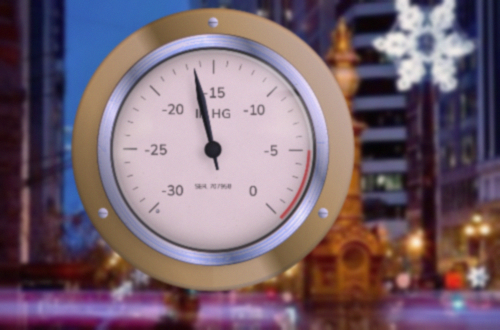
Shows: -16.5 inHg
